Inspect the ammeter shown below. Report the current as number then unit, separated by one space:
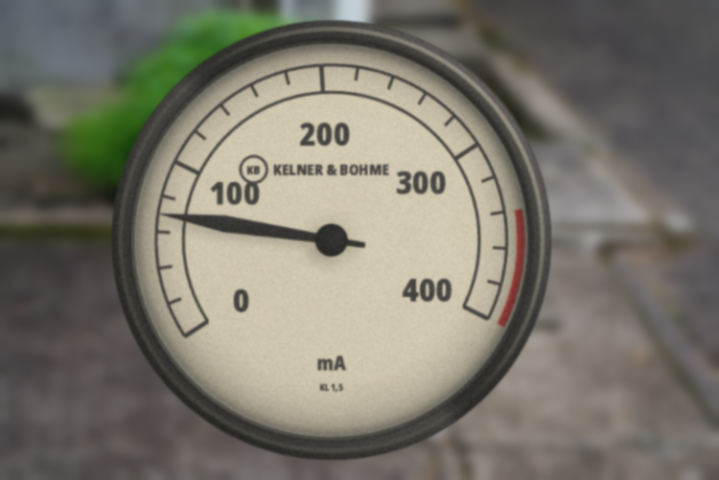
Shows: 70 mA
